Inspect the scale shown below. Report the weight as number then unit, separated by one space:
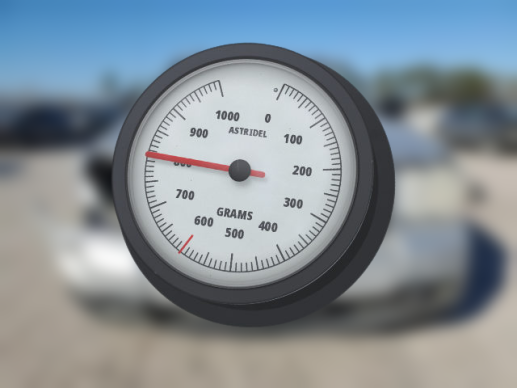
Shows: 800 g
